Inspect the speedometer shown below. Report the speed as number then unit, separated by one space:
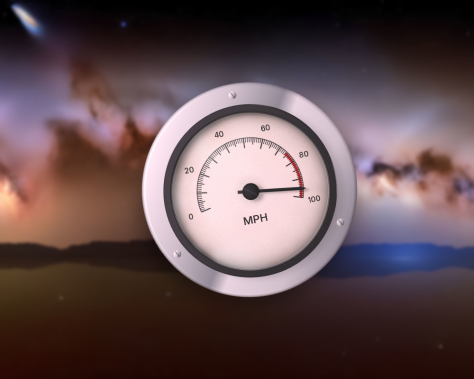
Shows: 95 mph
